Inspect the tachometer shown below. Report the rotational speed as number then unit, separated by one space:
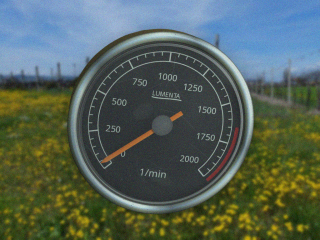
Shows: 50 rpm
